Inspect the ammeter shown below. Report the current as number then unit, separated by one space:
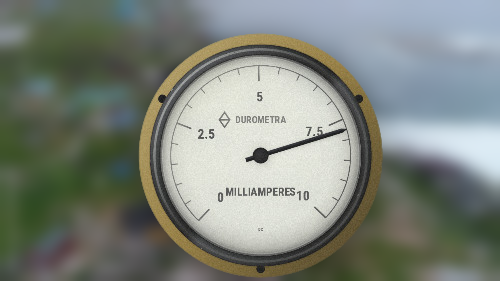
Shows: 7.75 mA
